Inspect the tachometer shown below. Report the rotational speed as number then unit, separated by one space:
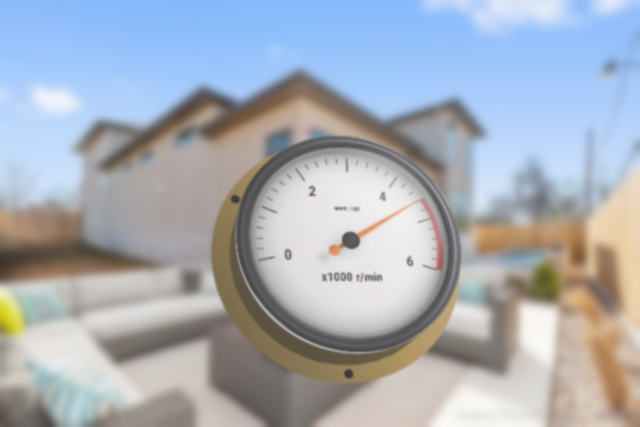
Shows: 4600 rpm
